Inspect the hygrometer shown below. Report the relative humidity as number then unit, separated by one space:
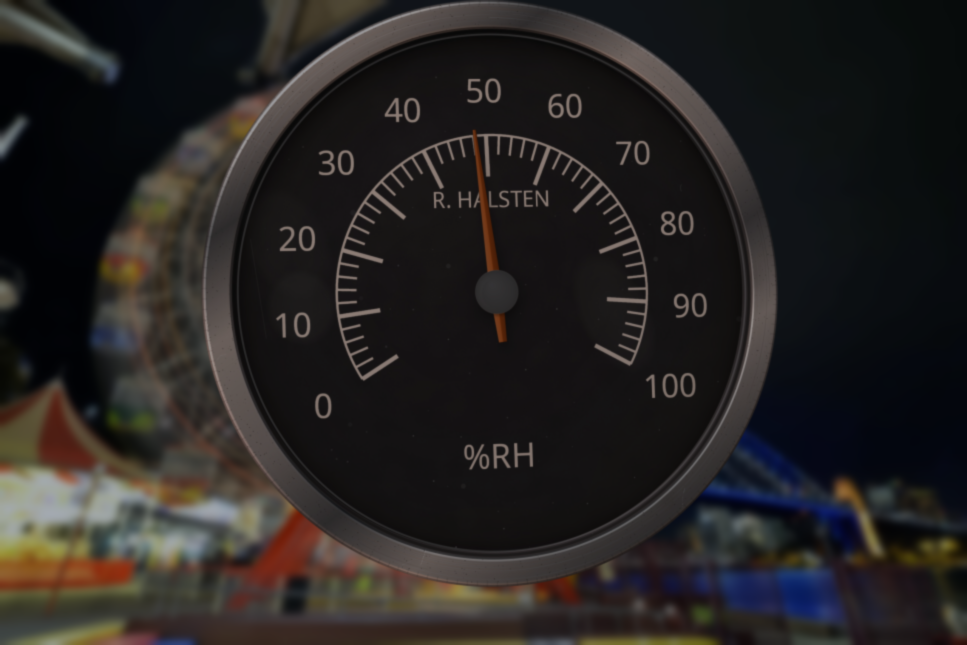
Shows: 48 %
